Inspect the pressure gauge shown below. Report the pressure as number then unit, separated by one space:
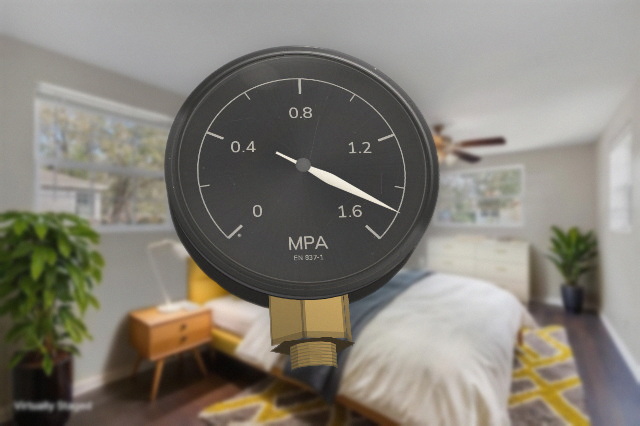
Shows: 1.5 MPa
